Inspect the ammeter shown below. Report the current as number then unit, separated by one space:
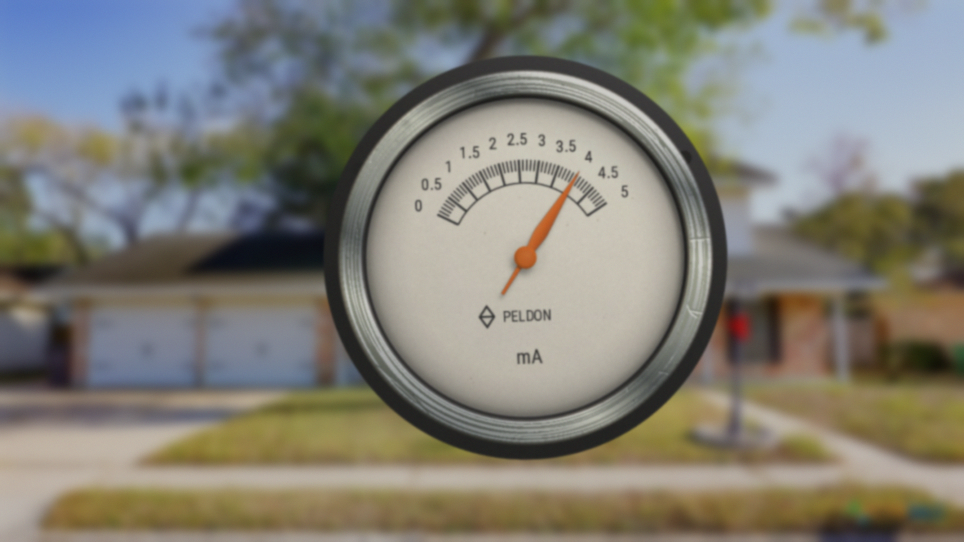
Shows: 4 mA
